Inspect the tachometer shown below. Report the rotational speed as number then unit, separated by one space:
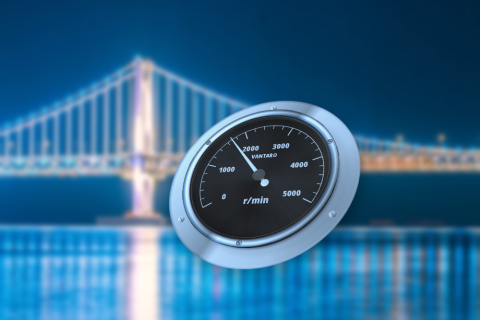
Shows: 1700 rpm
